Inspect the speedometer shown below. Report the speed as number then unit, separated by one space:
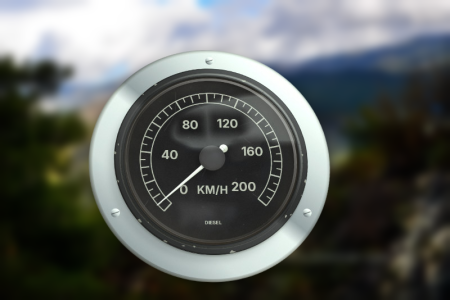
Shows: 5 km/h
